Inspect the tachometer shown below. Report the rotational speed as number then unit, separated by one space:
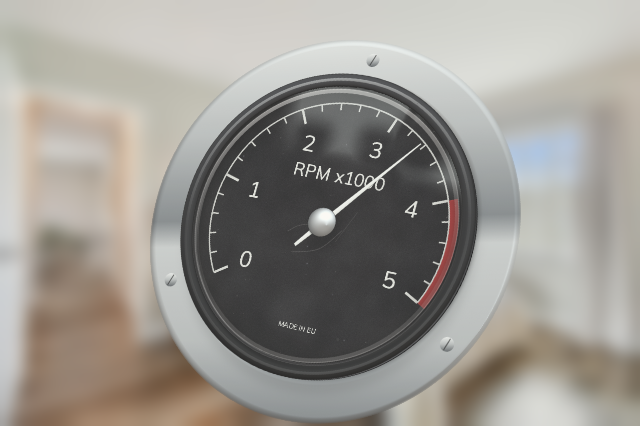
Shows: 3400 rpm
